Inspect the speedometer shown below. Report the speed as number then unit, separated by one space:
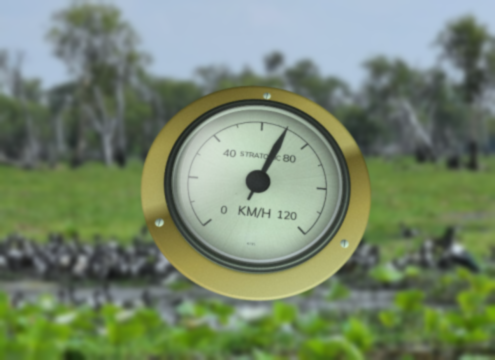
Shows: 70 km/h
